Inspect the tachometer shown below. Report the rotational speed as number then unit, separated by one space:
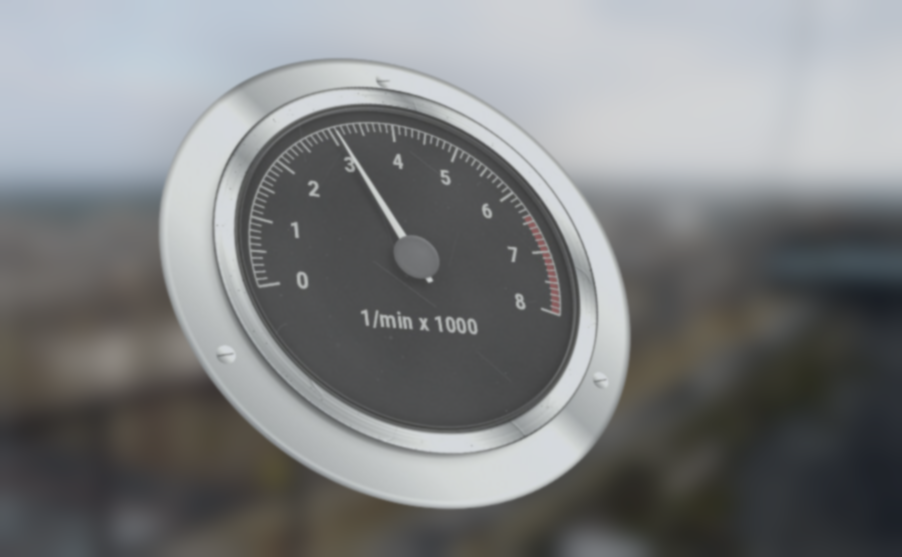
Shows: 3000 rpm
